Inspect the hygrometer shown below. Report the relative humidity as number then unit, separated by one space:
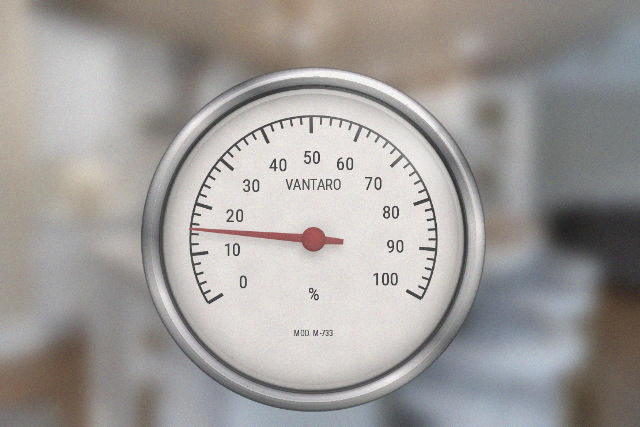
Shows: 15 %
